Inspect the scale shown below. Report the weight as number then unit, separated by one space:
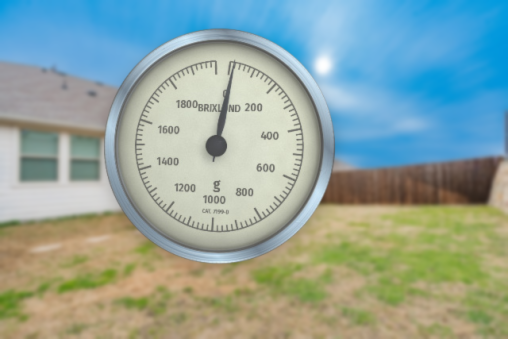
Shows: 20 g
